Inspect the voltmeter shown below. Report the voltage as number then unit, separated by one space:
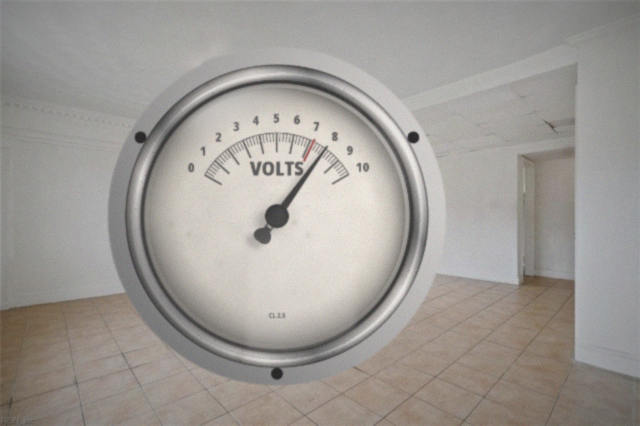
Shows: 8 V
